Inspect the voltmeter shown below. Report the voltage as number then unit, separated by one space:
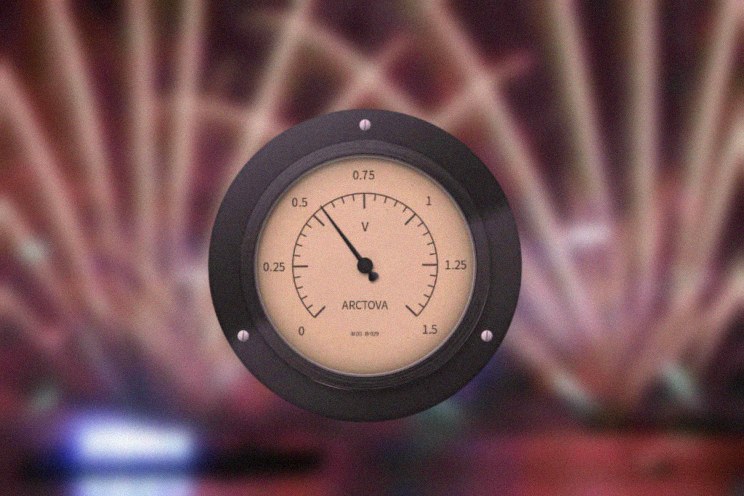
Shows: 0.55 V
